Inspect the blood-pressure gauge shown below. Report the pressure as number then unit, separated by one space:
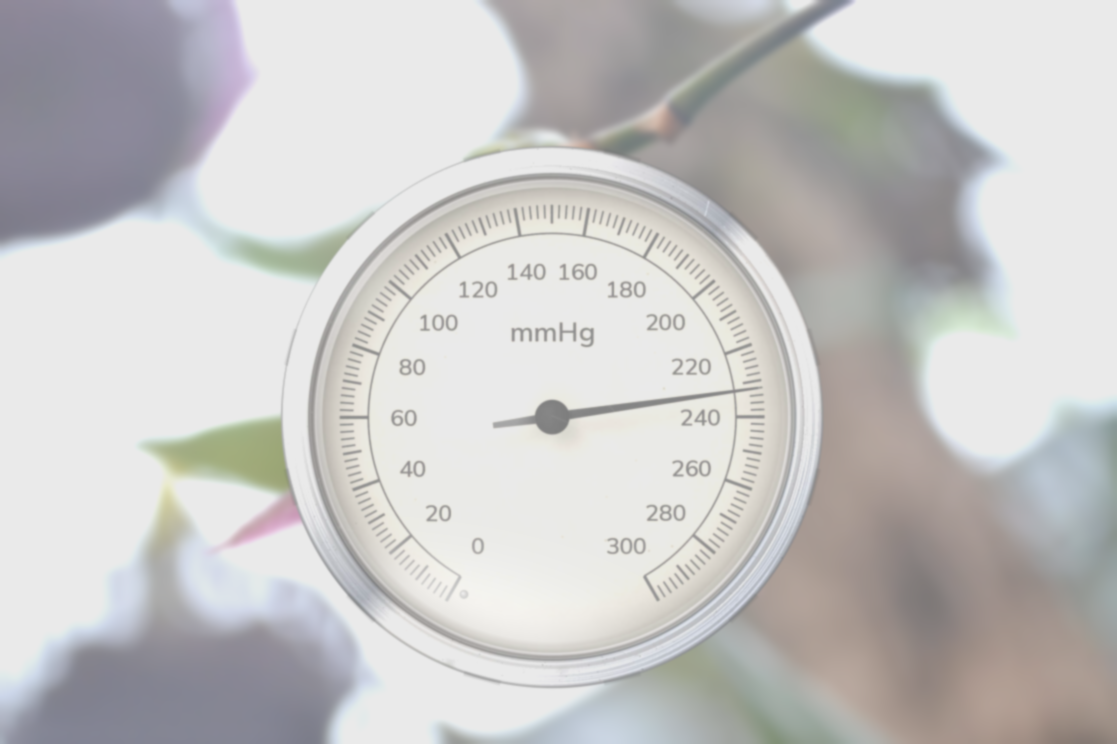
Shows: 232 mmHg
